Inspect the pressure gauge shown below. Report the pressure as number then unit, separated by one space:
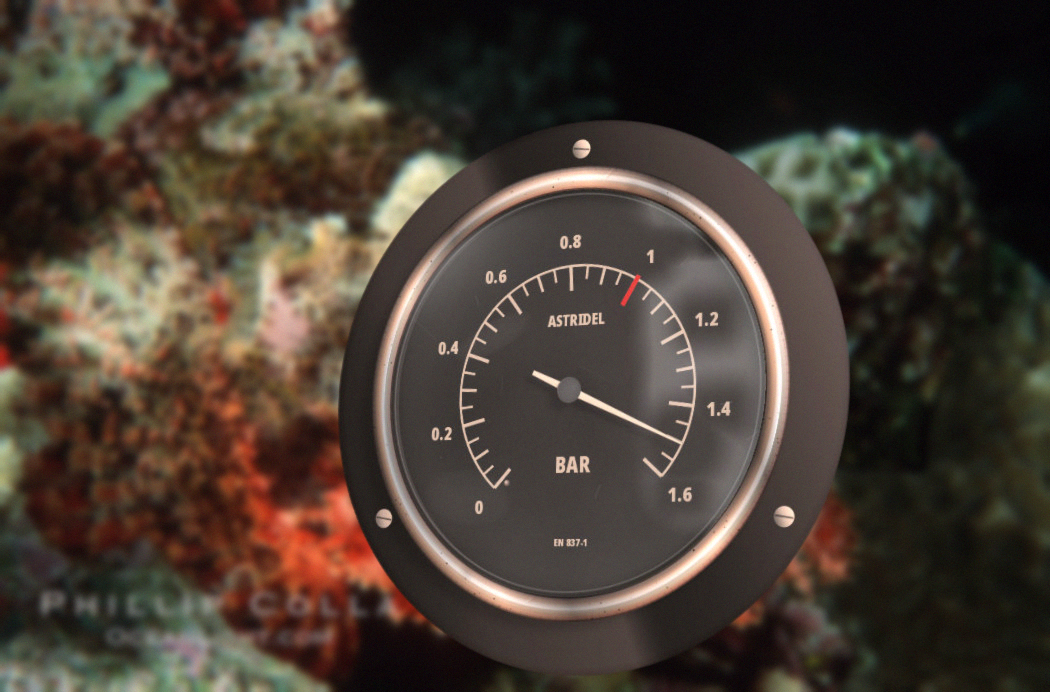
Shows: 1.5 bar
